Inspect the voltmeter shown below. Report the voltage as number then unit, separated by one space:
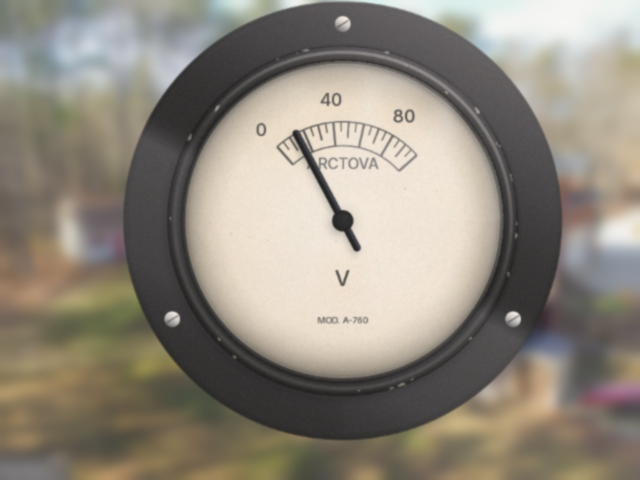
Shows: 15 V
